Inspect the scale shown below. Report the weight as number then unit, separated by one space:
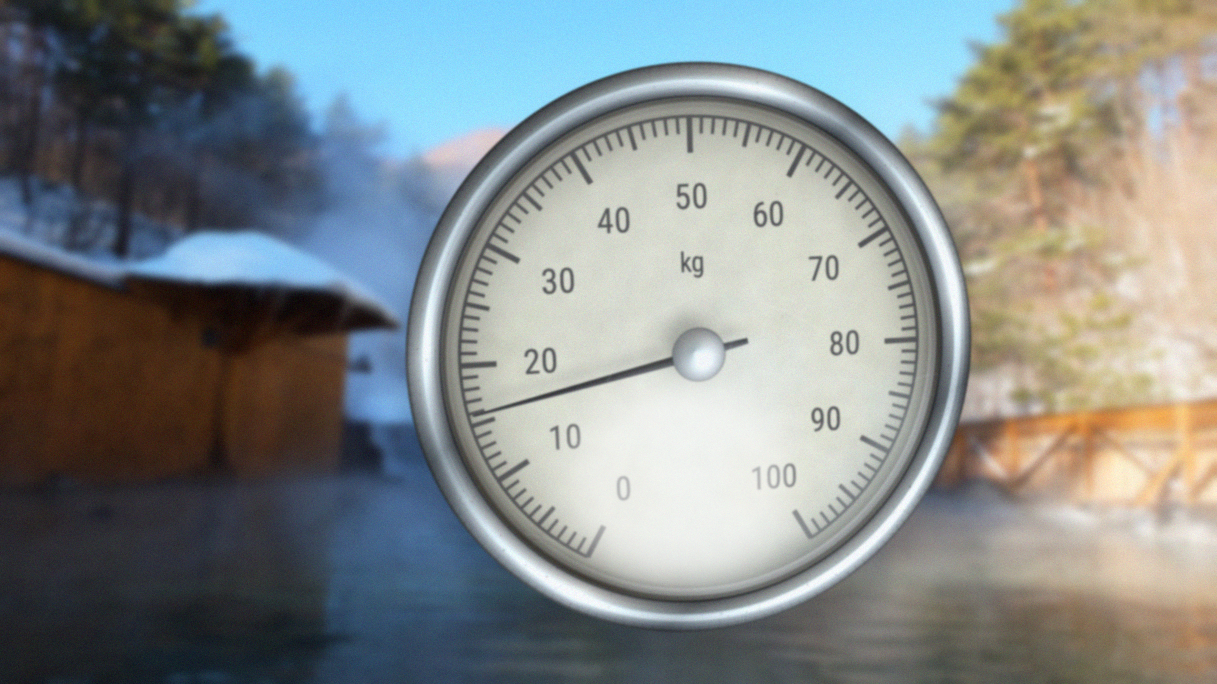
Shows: 16 kg
